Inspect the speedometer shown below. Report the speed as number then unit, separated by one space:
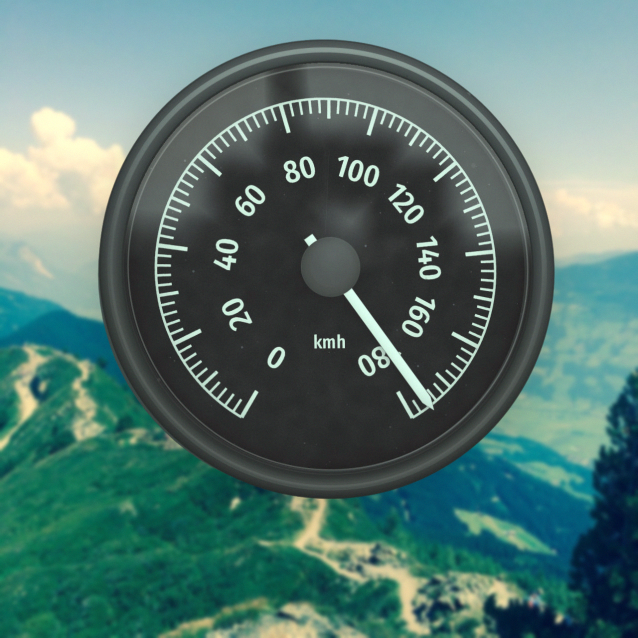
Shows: 176 km/h
